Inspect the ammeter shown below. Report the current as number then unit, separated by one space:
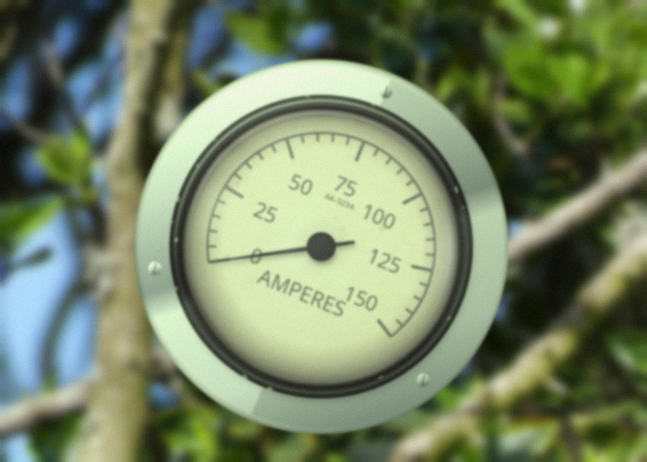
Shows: 0 A
